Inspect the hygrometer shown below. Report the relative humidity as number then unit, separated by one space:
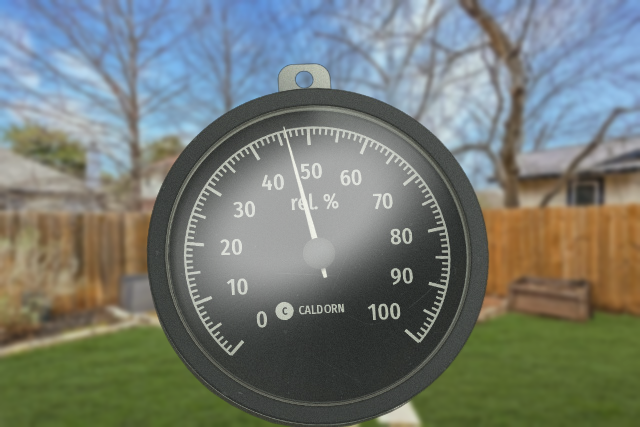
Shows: 46 %
